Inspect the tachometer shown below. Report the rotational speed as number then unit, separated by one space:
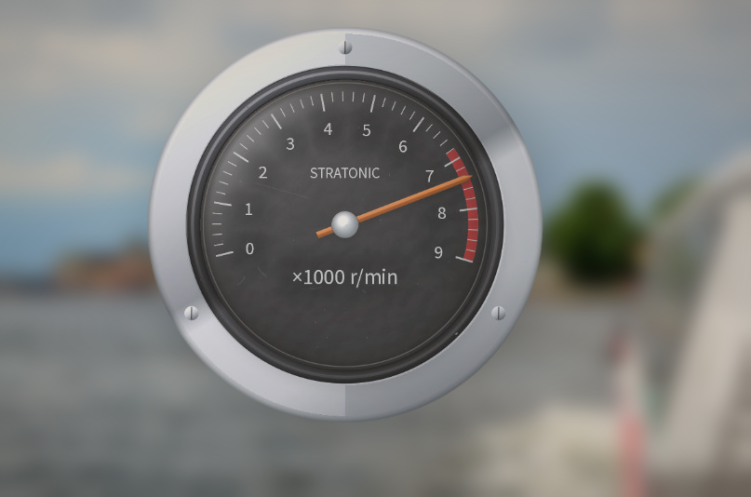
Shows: 7400 rpm
